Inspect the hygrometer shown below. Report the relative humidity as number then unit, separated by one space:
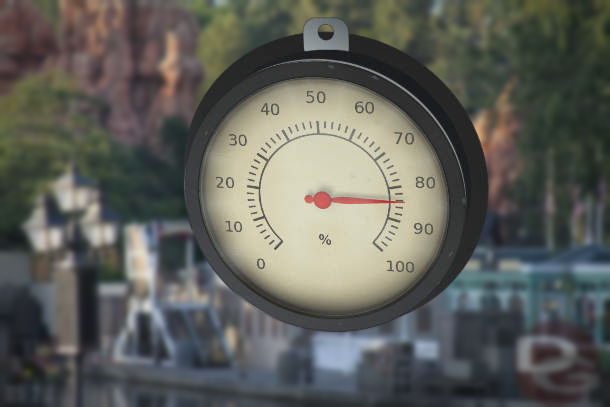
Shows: 84 %
